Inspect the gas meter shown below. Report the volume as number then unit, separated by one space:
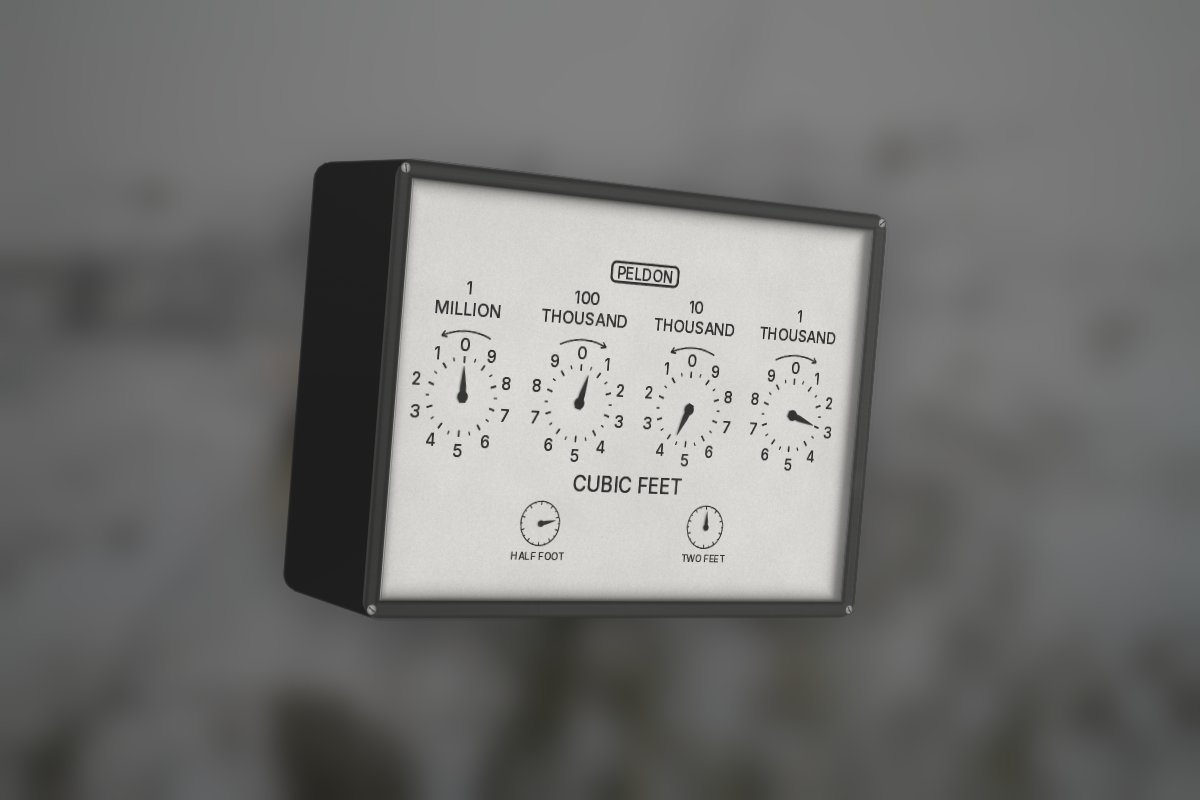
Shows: 4300 ft³
